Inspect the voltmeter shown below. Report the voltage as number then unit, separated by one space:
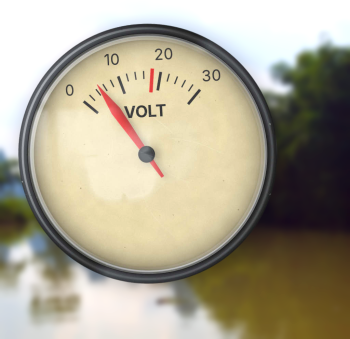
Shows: 5 V
